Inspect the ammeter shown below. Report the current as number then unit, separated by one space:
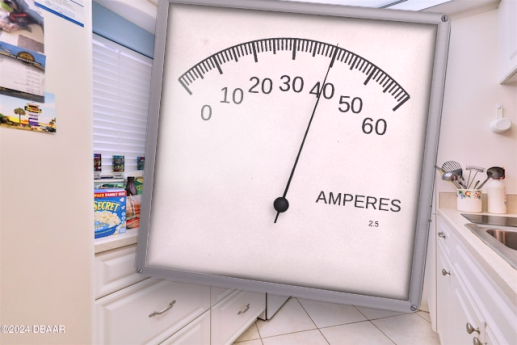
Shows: 40 A
